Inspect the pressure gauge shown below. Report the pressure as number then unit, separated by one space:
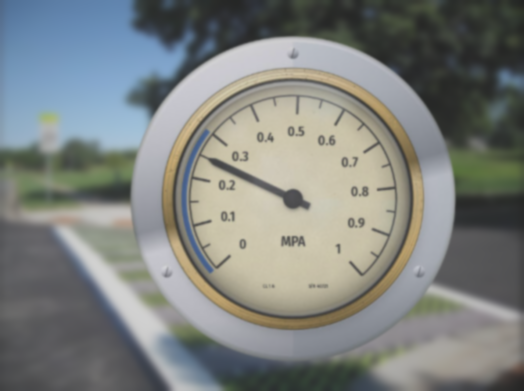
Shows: 0.25 MPa
